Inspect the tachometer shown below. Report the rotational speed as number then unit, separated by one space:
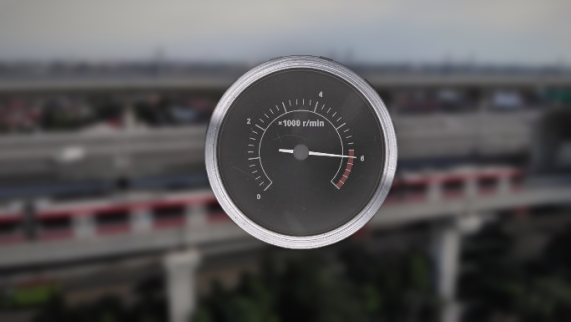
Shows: 6000 rpm
